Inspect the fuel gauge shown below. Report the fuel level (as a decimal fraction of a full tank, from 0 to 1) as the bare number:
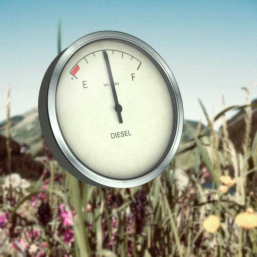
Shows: 0.5
